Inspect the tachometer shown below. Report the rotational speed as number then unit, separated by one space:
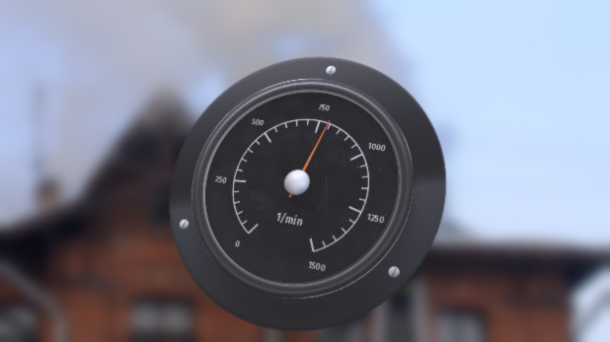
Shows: 800 rpm
